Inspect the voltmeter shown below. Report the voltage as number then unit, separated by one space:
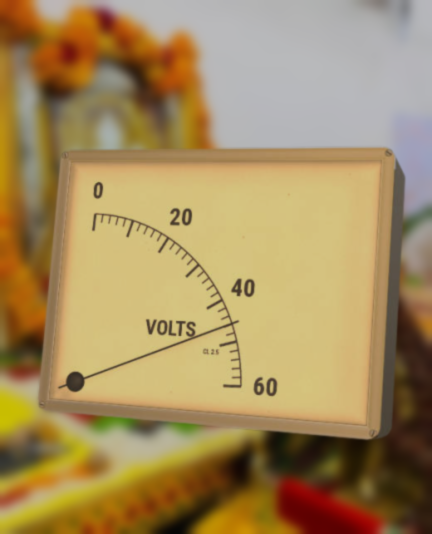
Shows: 46 V
